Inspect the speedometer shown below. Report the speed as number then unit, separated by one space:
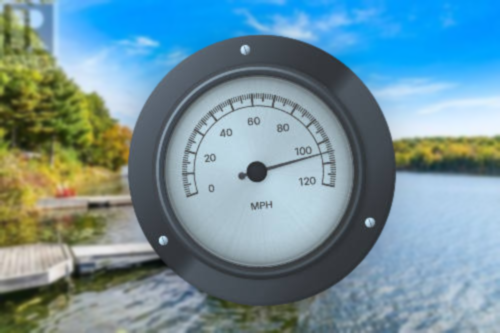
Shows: 105 mph
